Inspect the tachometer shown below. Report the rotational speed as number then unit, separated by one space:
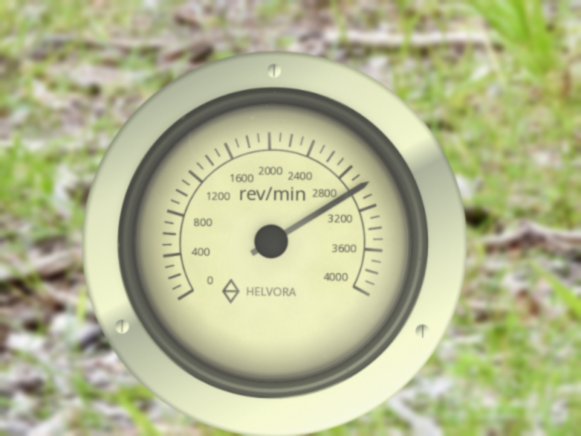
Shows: 3000 rpm
